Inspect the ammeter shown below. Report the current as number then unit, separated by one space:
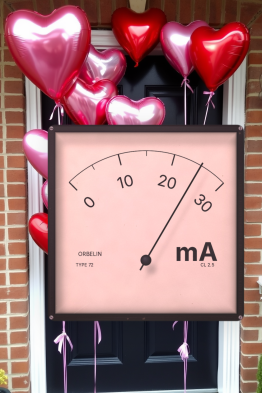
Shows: 25 mA
